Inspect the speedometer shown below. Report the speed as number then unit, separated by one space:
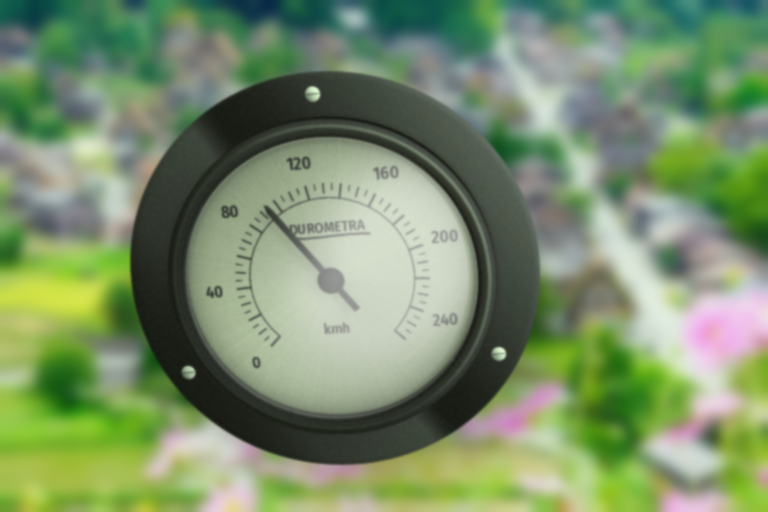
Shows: 95 km/h
